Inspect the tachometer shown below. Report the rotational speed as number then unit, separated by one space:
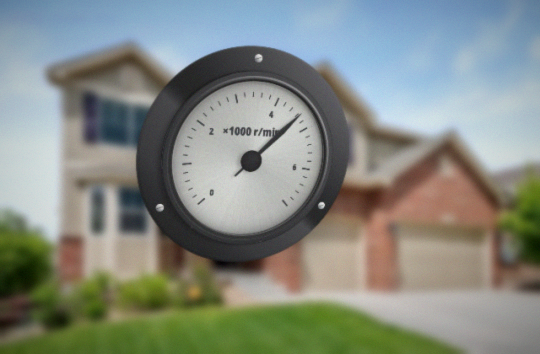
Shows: 4600 rpm
